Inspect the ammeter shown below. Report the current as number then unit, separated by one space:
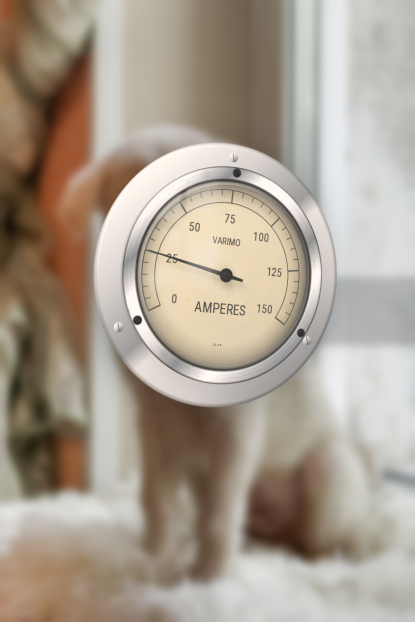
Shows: 25 A
